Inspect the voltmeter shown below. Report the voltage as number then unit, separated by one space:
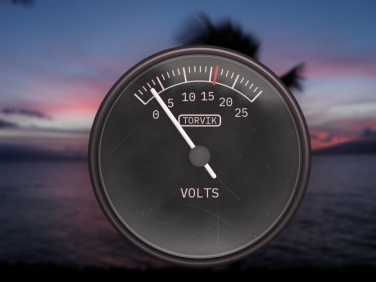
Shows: 3 V
